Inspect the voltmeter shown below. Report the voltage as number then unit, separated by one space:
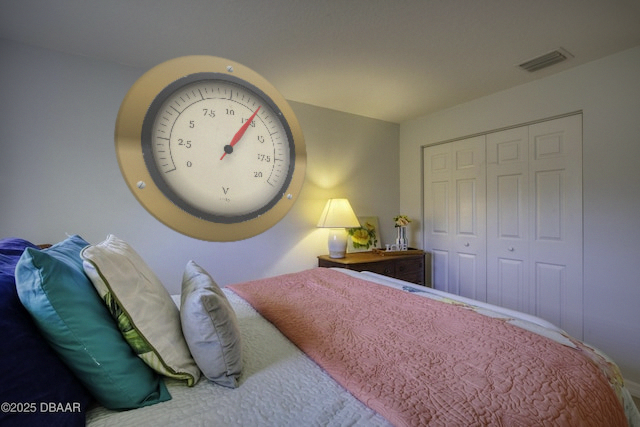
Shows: 12.5 V
